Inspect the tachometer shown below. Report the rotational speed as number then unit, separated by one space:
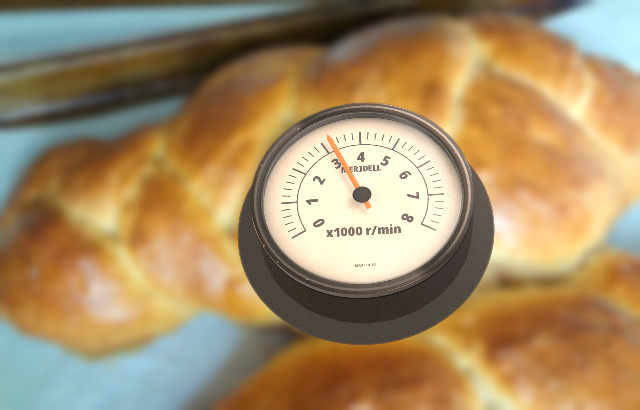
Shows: 3200 rpm
